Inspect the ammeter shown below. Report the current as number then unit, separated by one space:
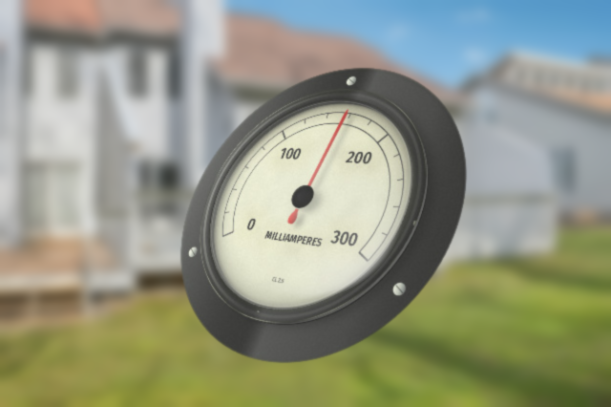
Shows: 160 mA
